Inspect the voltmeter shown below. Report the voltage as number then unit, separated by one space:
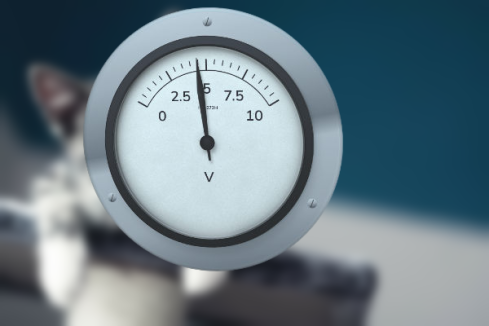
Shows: 4.5 V
